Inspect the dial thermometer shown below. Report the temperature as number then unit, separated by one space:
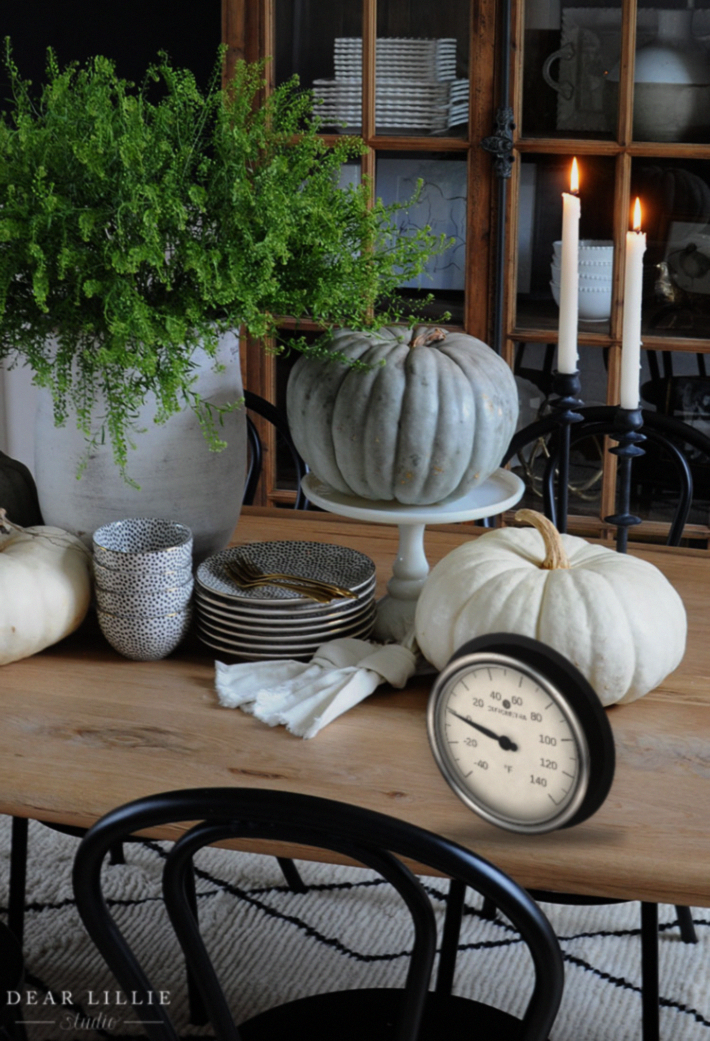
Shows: 0 °F
